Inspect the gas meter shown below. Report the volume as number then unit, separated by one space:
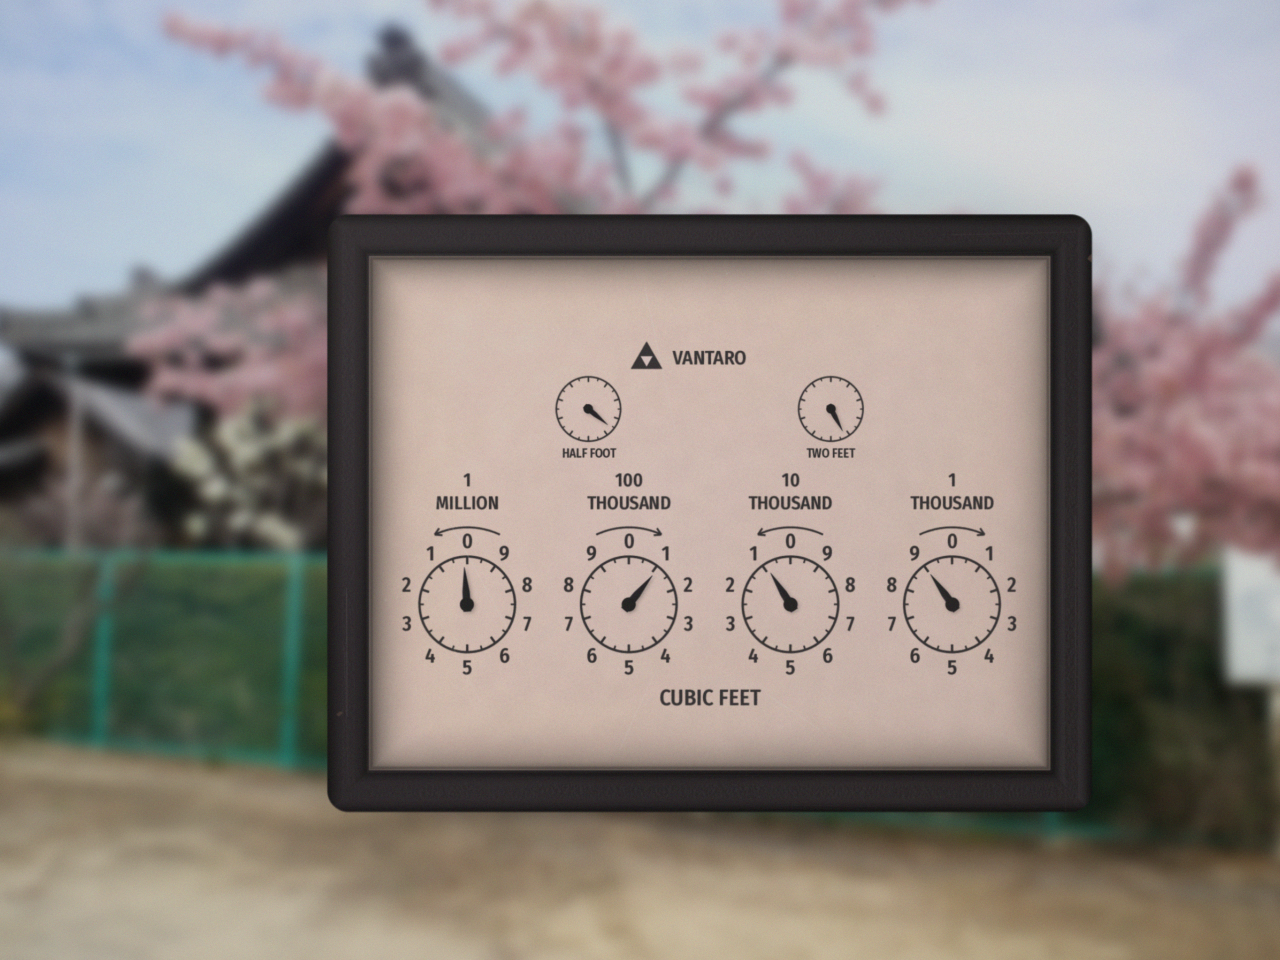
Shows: 10900 ft³
